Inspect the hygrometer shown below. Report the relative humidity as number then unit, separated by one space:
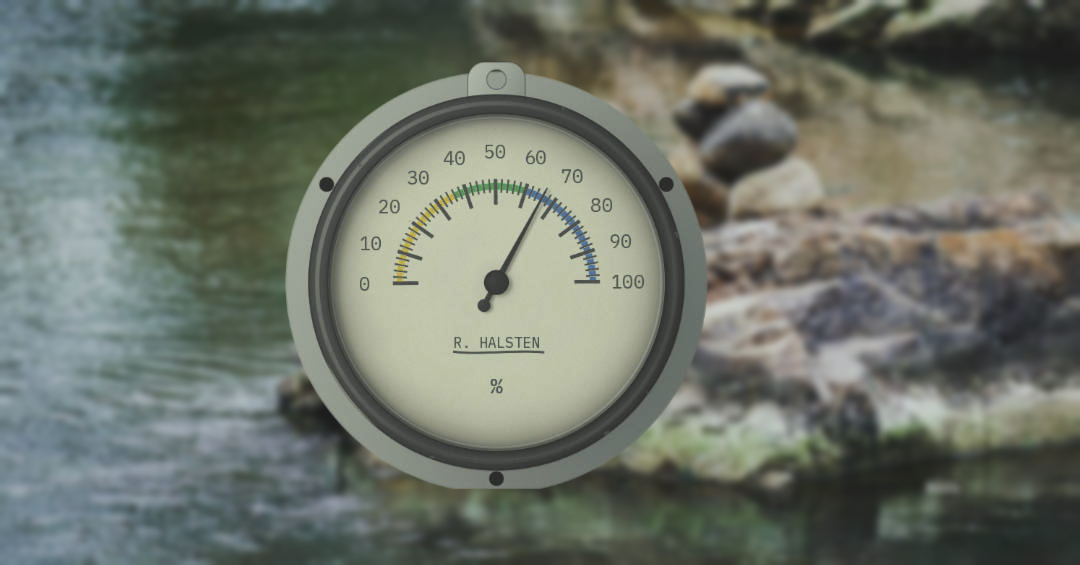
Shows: 66 %
